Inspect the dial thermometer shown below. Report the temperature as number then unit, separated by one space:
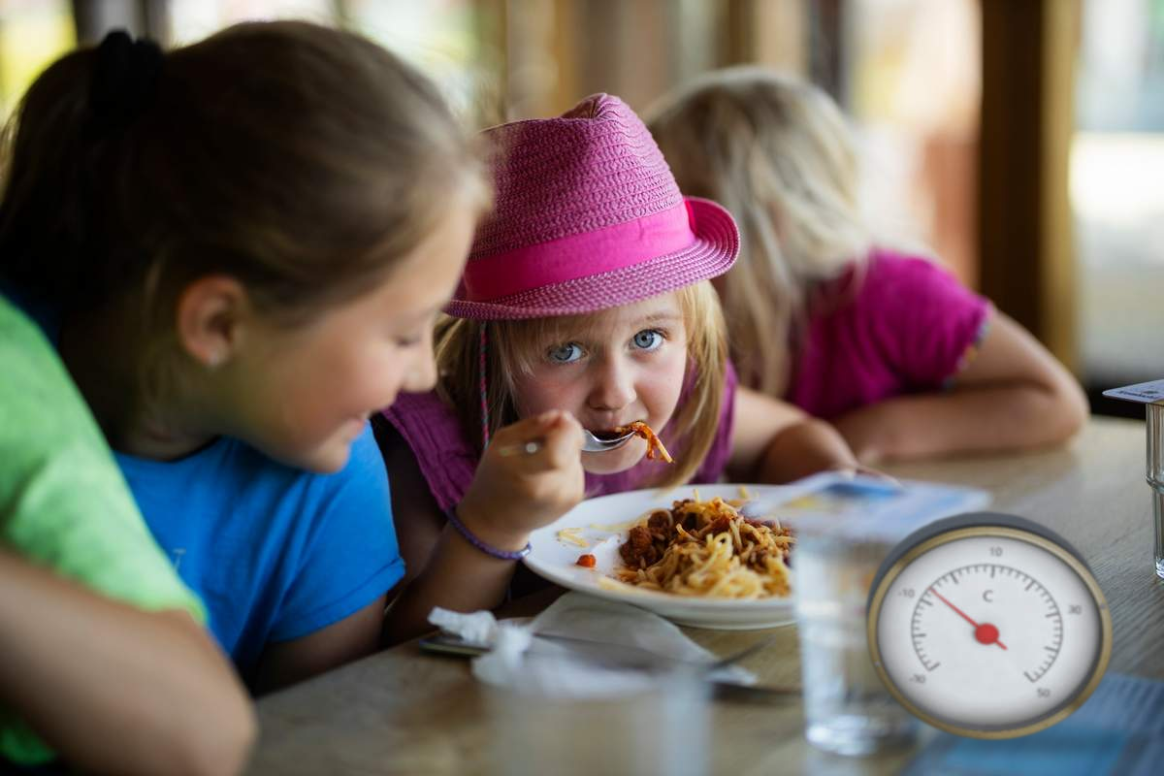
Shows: -6 °C
